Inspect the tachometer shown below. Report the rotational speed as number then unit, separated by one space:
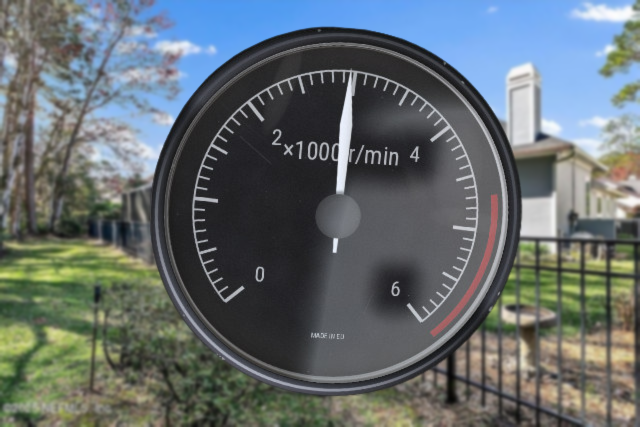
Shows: 2950 rpm
